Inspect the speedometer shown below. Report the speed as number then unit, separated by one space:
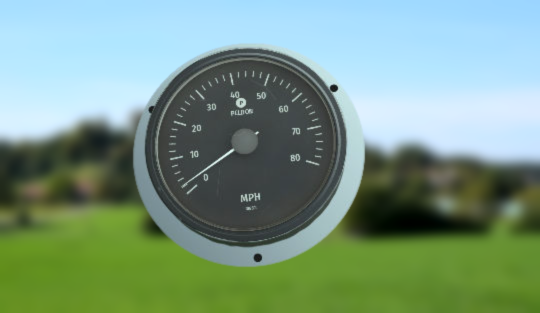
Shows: 2 mph
